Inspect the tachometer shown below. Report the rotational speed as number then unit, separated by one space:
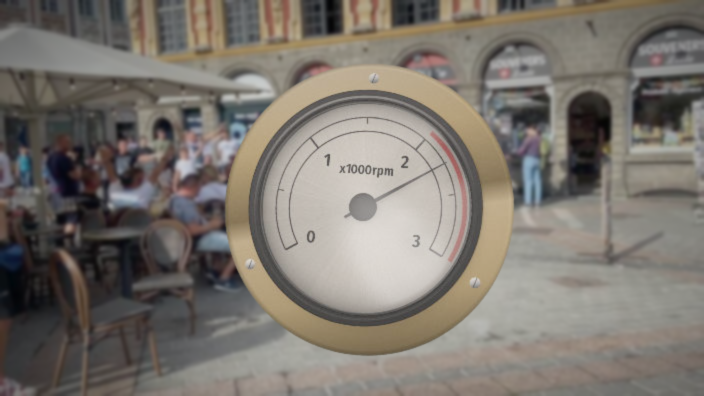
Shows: 2250 rpm
